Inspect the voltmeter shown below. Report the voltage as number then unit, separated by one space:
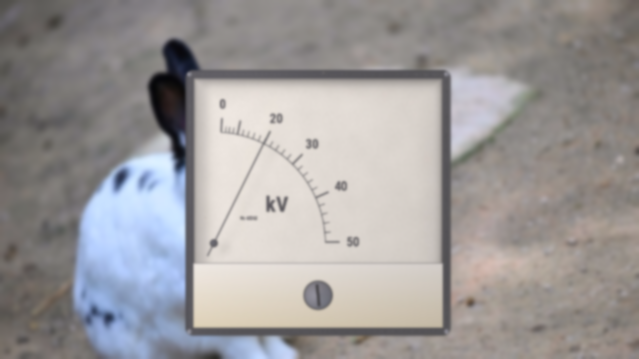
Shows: 20 kV
